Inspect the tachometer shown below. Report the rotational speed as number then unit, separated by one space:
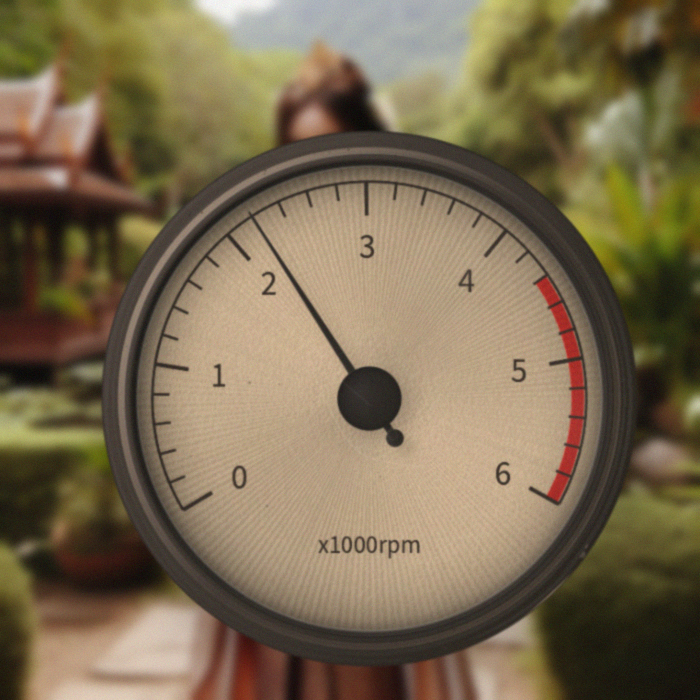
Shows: 2200 rpm
